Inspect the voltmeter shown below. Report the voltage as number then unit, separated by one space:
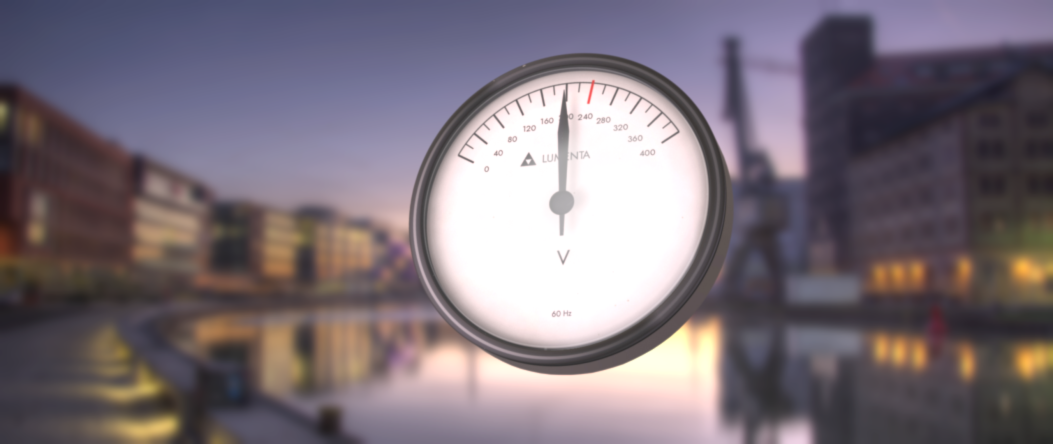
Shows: 200 V
